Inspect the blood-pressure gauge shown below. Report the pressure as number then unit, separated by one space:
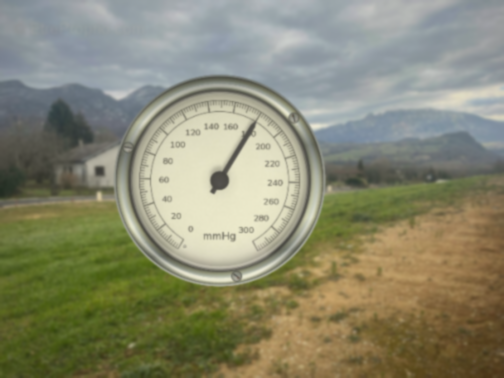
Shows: 180 mmHg
